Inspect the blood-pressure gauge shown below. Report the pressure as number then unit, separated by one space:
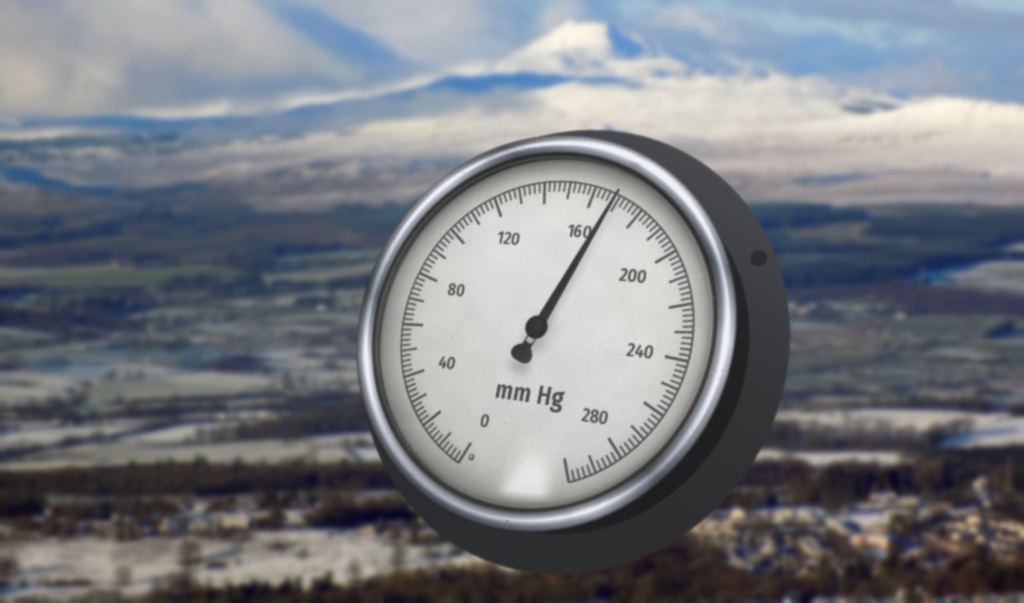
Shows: 170 mmHg
